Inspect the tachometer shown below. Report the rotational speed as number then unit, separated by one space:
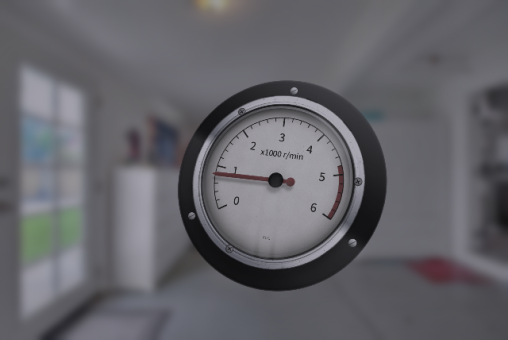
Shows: 800 rpm
